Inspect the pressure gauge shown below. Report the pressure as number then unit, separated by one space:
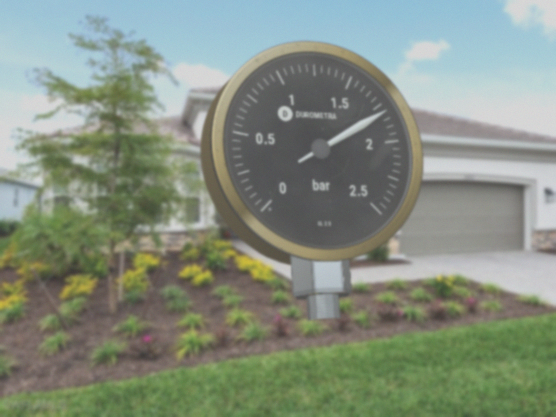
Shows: 1.8 bar
